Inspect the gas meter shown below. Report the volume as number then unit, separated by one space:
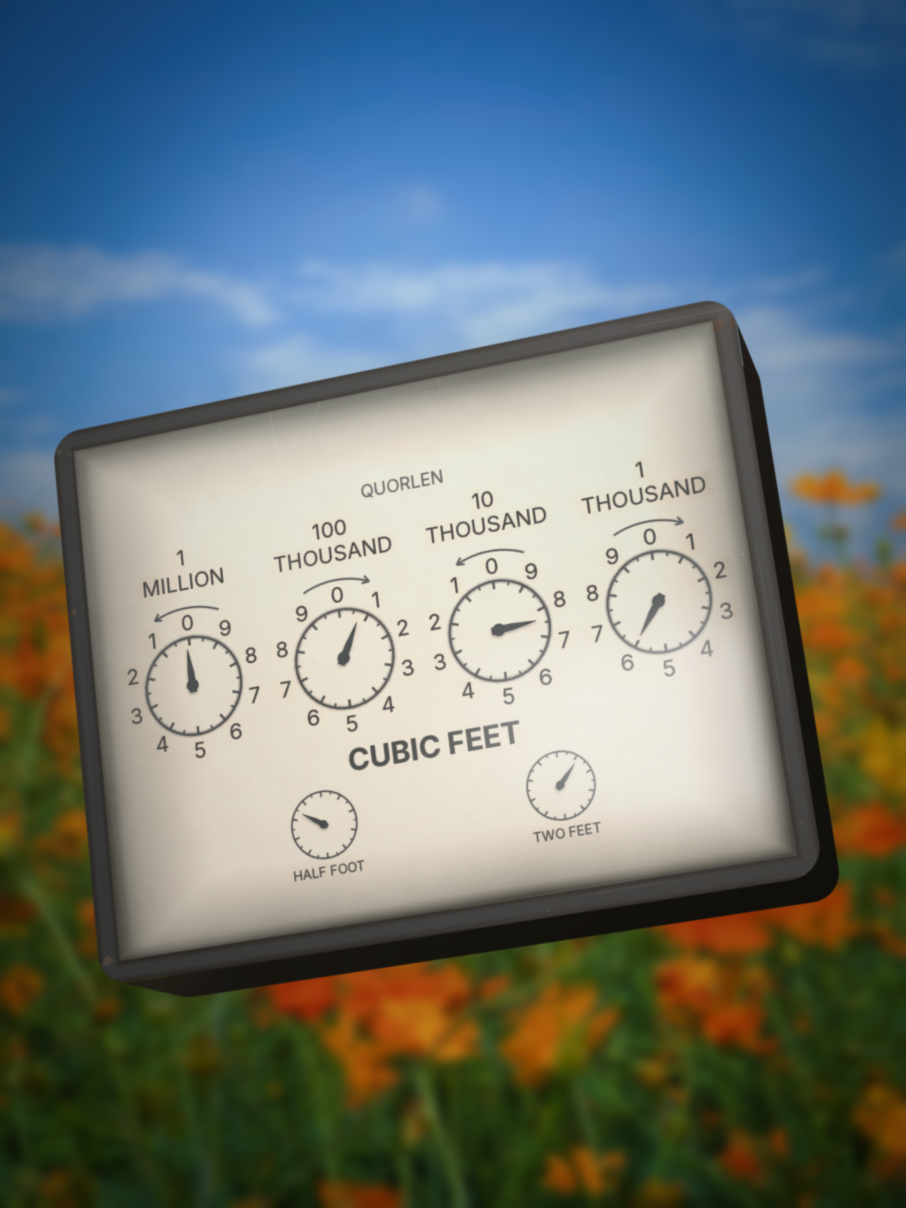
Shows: 7600 ft³
